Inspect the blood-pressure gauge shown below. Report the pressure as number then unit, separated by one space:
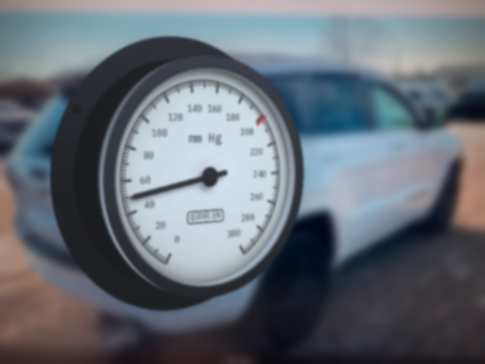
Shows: 50 mmHg
